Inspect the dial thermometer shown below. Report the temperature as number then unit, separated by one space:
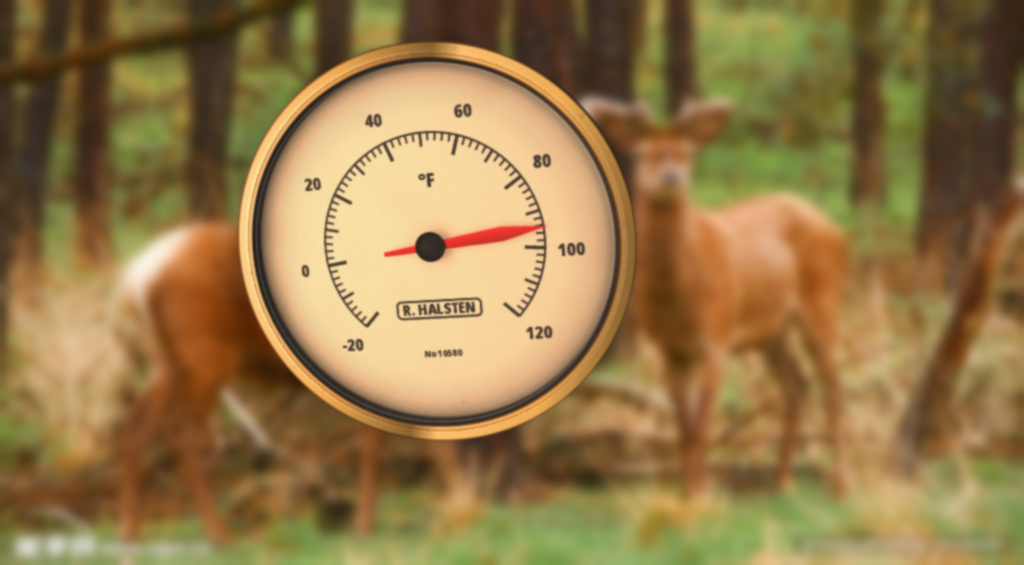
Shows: 94 °F
